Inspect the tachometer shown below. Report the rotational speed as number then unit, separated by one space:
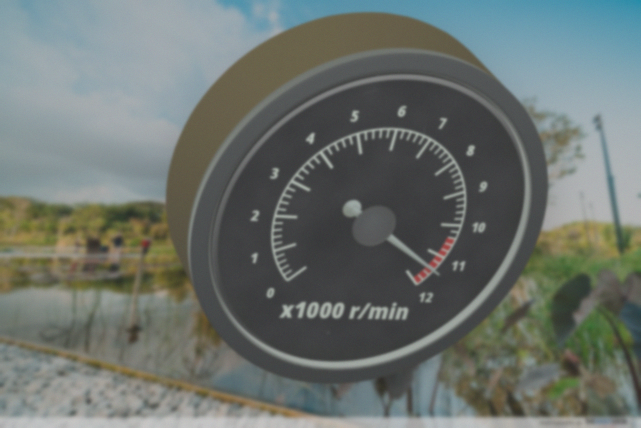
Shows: 11400 rpm
